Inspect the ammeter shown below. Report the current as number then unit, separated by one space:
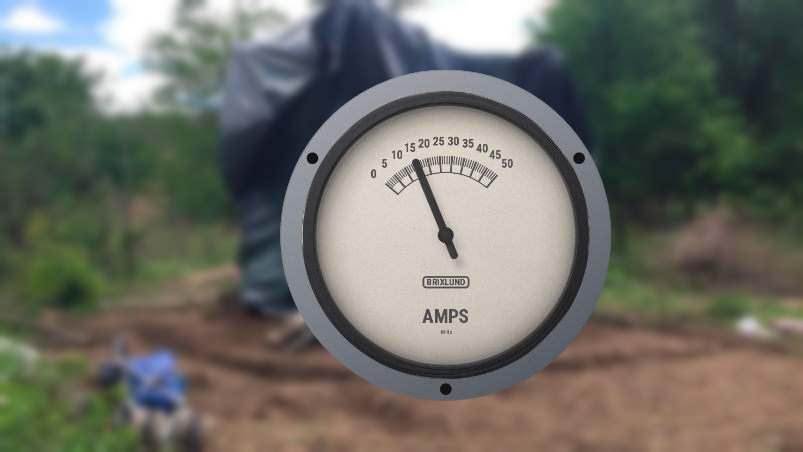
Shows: 15 A
